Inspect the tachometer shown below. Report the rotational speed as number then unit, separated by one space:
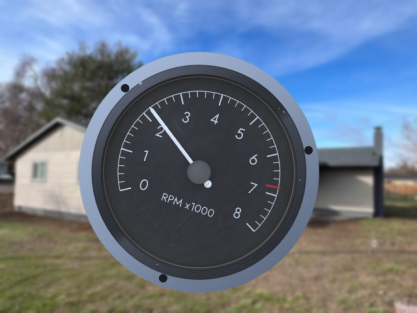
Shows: 2200 rpm
